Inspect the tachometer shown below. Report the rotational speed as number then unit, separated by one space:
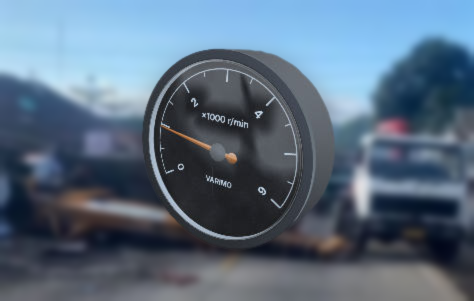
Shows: 1000 rpm
